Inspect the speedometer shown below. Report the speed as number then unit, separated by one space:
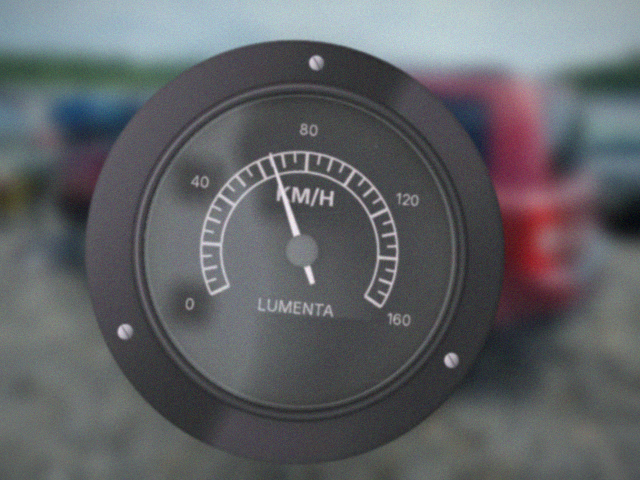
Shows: 65 km/h
